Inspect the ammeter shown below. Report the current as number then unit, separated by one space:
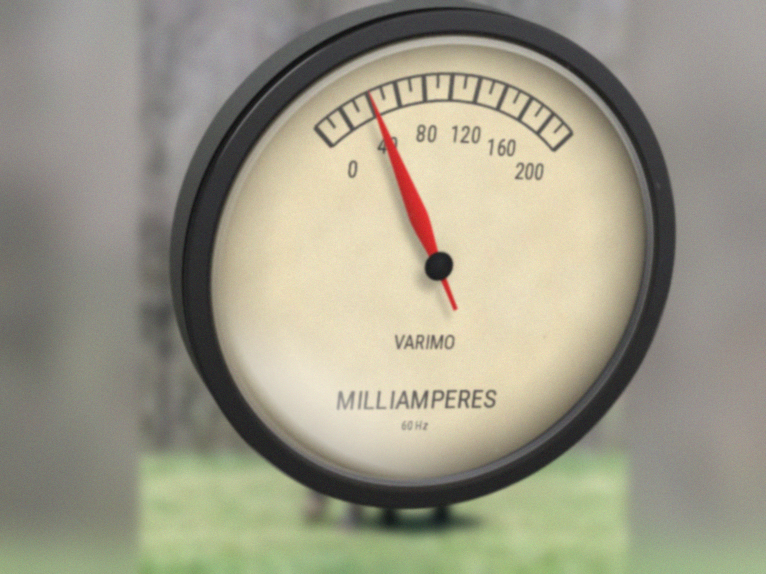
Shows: 40 mA
